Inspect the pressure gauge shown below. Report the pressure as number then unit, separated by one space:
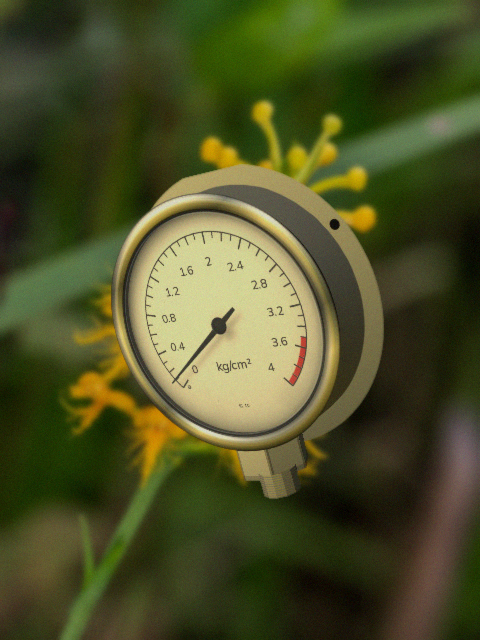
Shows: 0.1 kg/cm²
